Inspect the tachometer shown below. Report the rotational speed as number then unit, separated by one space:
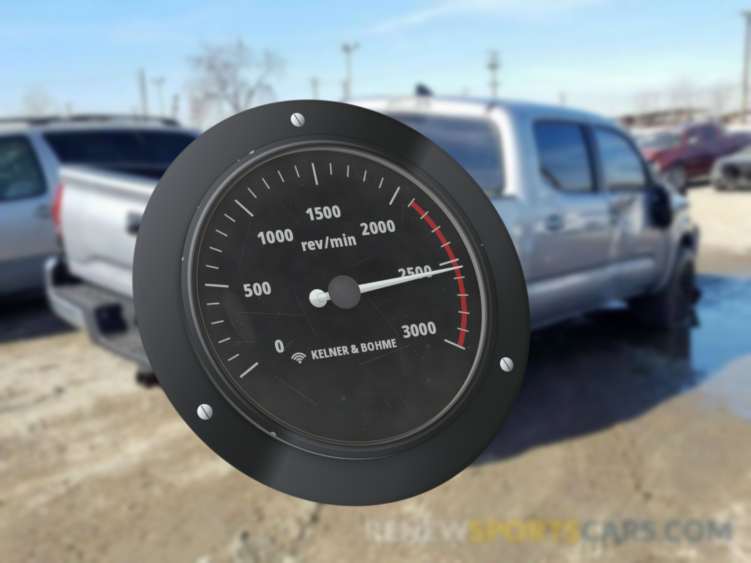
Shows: 2550 rpm
